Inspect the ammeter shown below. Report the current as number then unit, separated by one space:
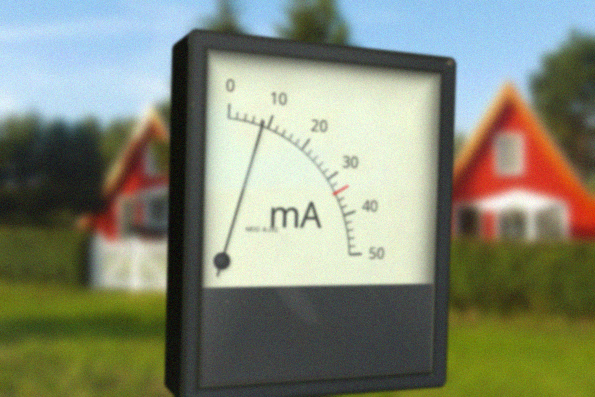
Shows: 8 mA
